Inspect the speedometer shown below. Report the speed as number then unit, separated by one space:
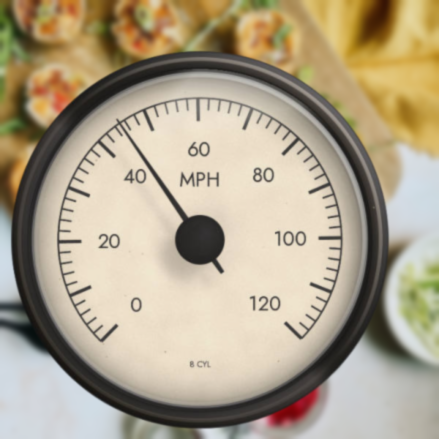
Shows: 45 mph
